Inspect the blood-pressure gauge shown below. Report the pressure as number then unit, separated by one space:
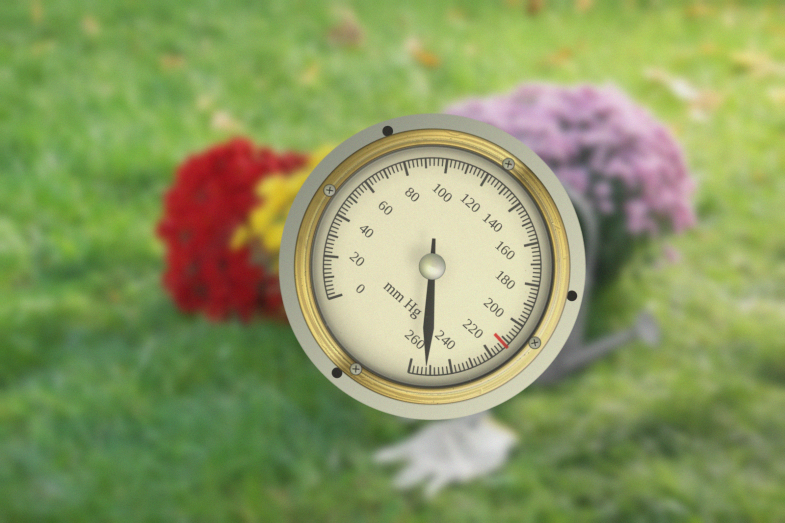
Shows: 252 mmHg
